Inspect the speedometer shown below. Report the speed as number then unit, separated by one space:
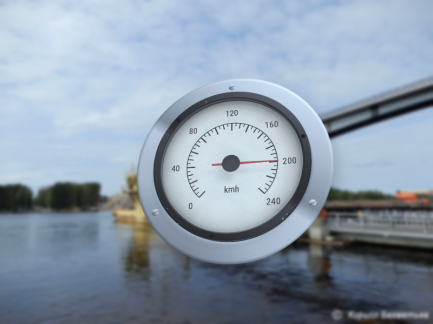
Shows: 200 km/h
